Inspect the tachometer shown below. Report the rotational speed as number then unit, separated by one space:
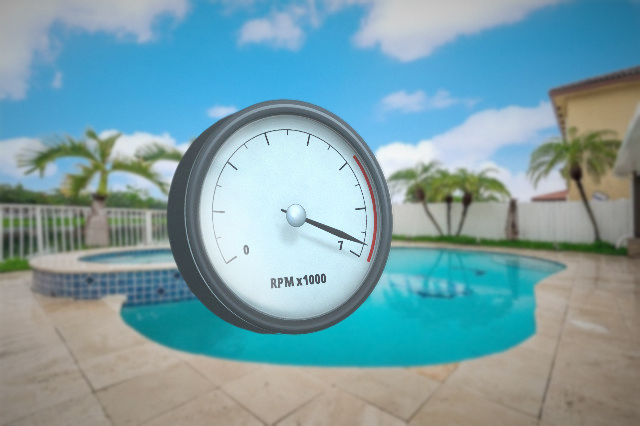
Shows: 6750 rpm
